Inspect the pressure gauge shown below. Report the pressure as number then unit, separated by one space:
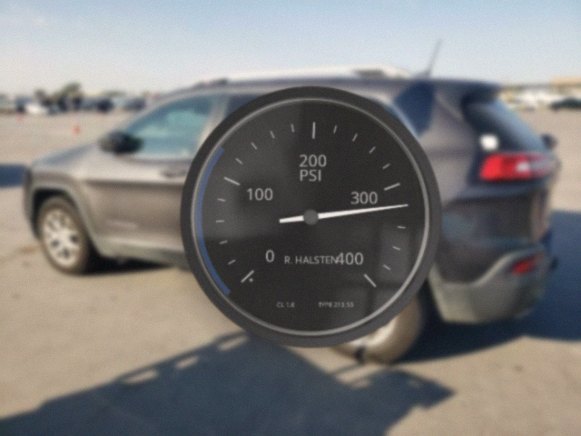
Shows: 320 psi
